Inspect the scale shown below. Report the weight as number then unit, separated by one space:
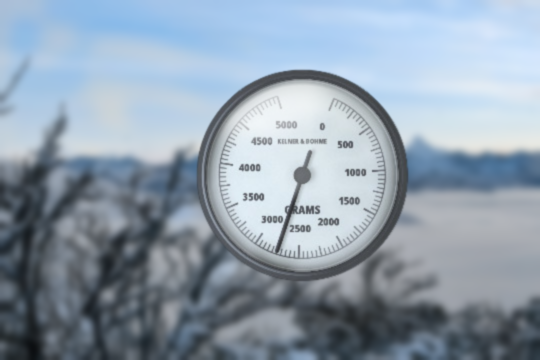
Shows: 2750 g
